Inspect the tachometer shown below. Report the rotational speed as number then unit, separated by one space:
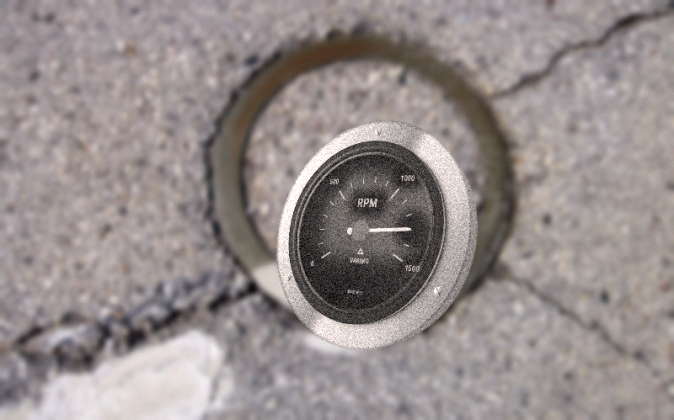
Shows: 1300 rpm
